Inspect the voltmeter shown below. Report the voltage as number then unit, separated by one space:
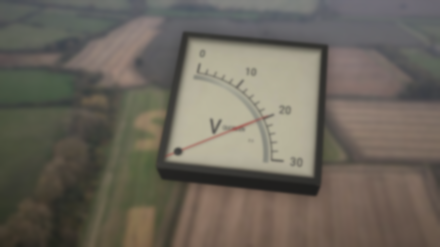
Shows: 20 V
